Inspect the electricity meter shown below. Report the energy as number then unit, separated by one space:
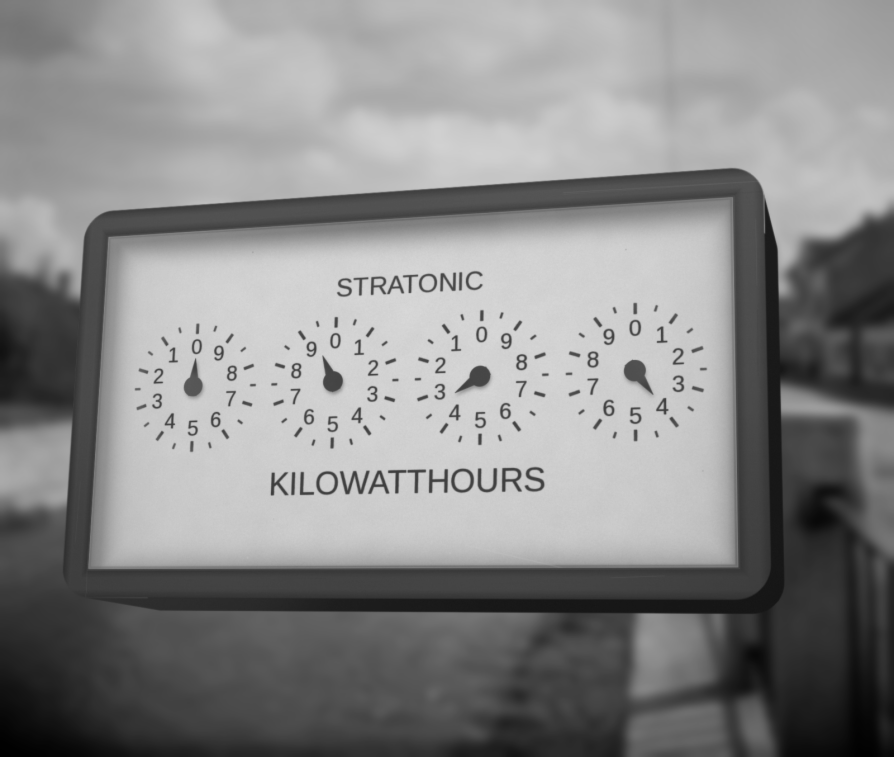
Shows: 9934 kWh
